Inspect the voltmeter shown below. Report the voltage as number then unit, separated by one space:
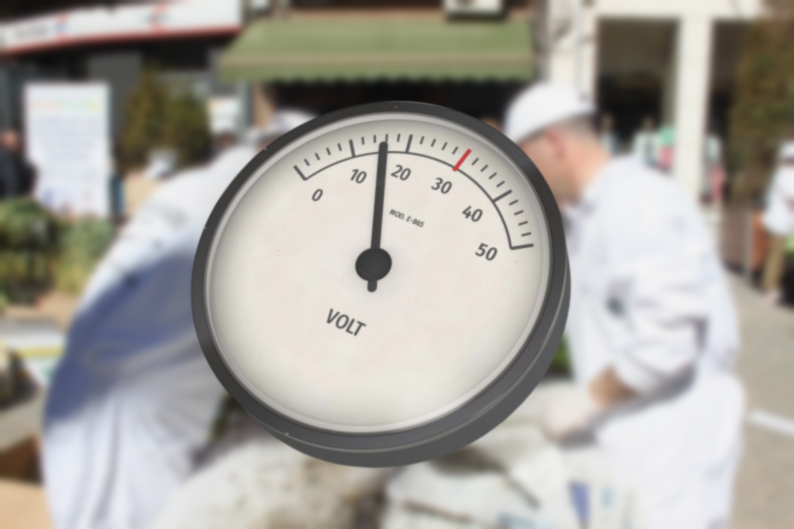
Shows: 16 V
